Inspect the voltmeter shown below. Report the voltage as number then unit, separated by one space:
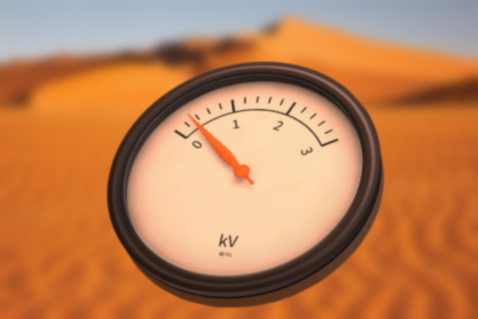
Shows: 0.3 kV
